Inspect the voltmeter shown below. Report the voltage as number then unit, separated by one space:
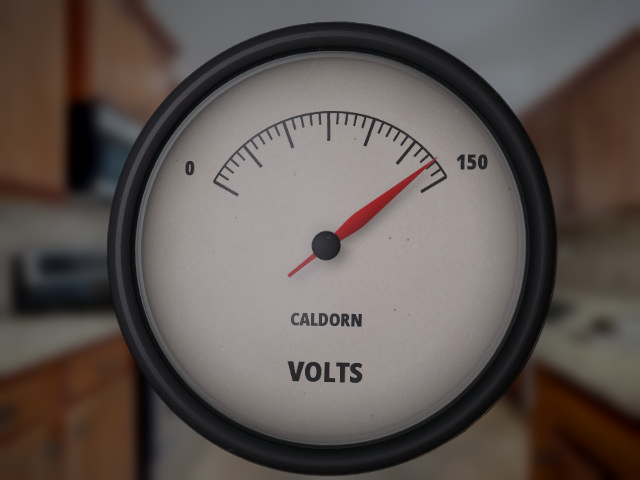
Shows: 140 V
